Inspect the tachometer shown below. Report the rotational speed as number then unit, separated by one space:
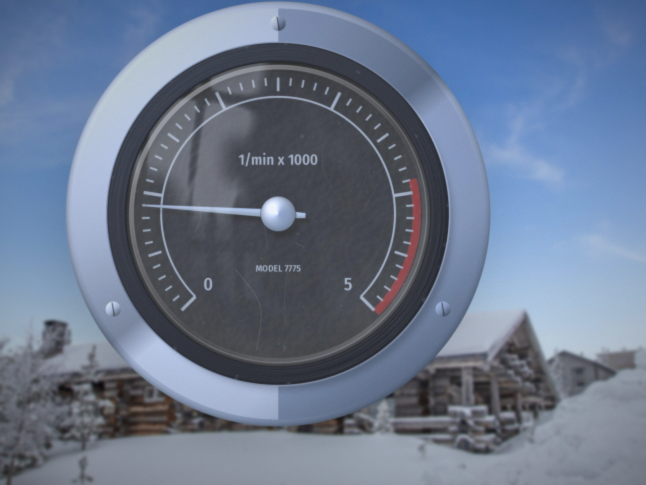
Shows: 900 rpm
